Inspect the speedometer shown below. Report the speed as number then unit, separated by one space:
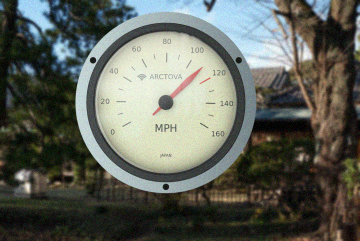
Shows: 110 mph
